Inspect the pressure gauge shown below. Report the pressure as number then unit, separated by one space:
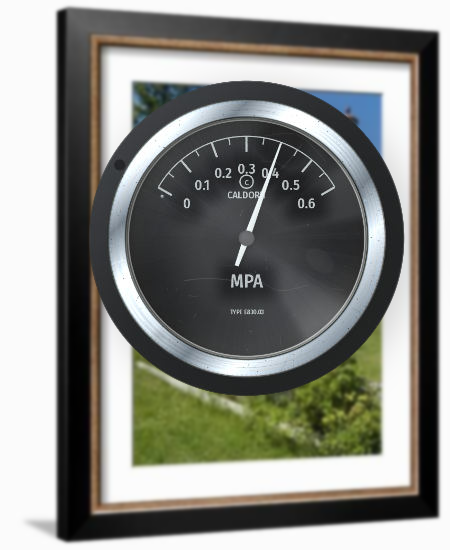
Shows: 0.4 MPa
